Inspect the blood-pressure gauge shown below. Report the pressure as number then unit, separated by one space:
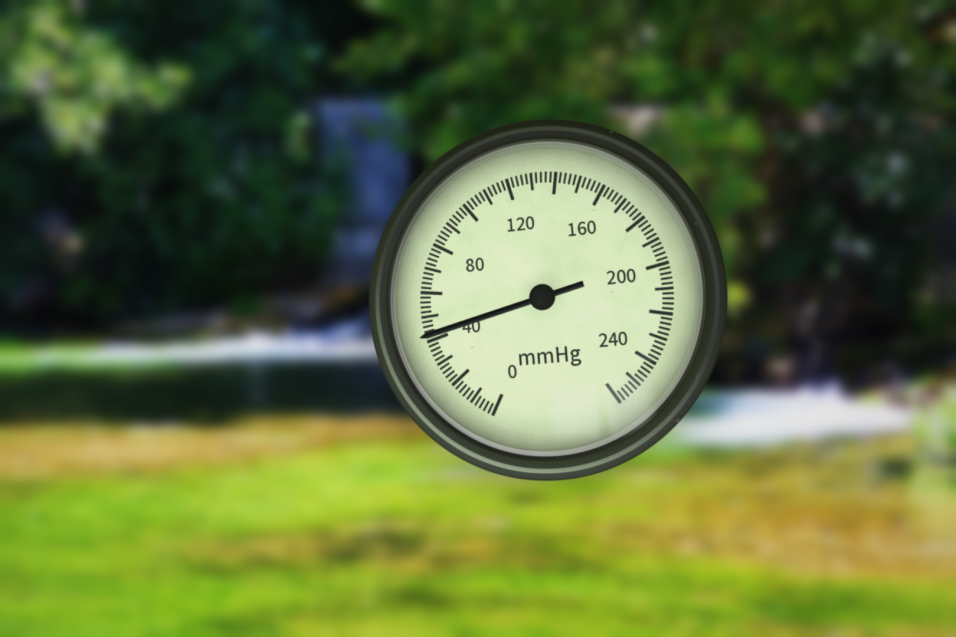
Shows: 42 mmHg
